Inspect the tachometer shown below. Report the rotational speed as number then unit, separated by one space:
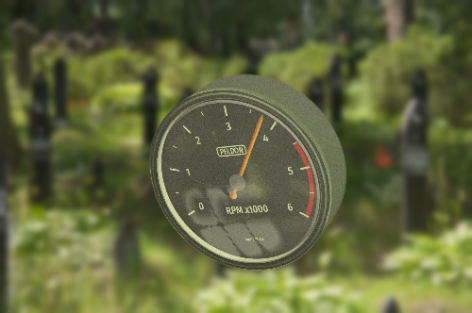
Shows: 3750 rpm
